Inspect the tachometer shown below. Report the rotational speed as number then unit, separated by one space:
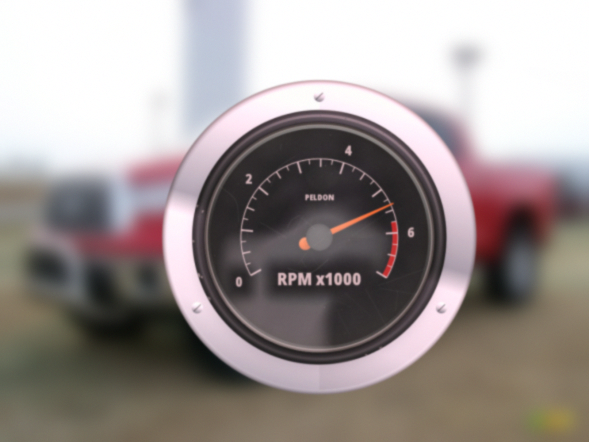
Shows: 5375 rpm
